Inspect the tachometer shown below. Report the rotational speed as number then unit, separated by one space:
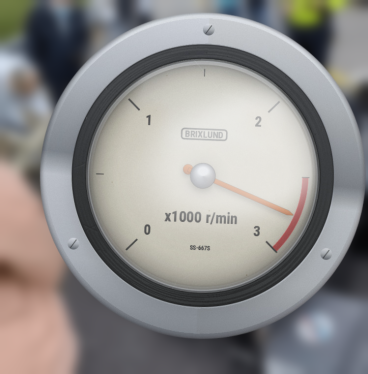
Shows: 2750 rpm
